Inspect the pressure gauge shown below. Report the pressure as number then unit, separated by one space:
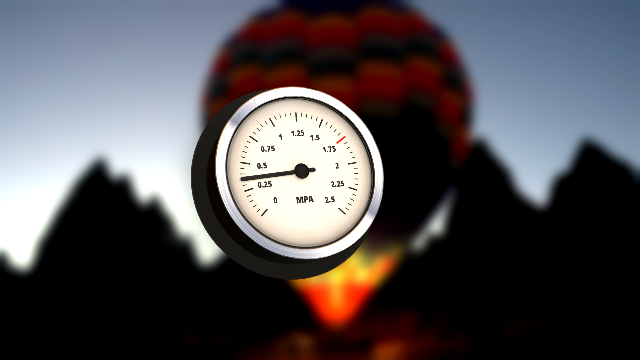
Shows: 0.35 MPa
